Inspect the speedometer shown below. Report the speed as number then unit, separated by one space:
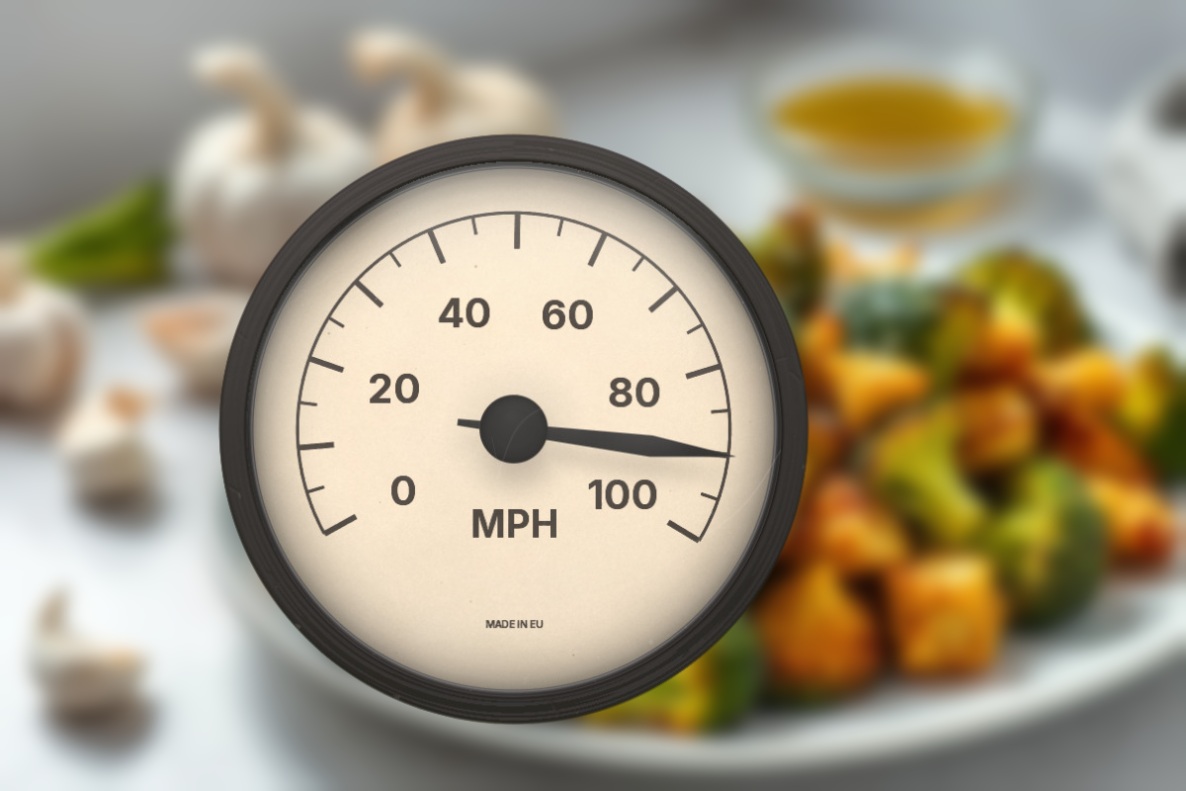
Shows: 90 mph
